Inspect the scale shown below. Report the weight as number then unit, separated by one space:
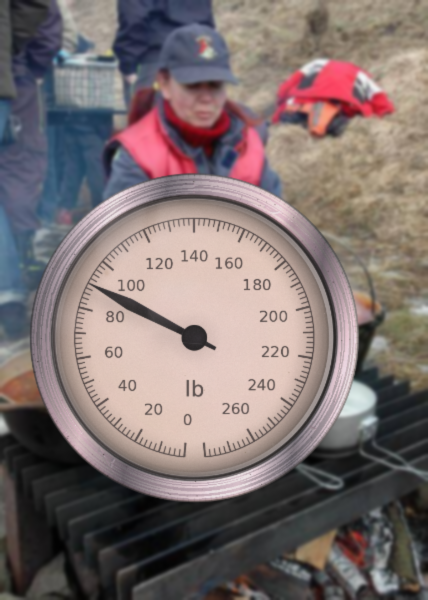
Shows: 90 lb
